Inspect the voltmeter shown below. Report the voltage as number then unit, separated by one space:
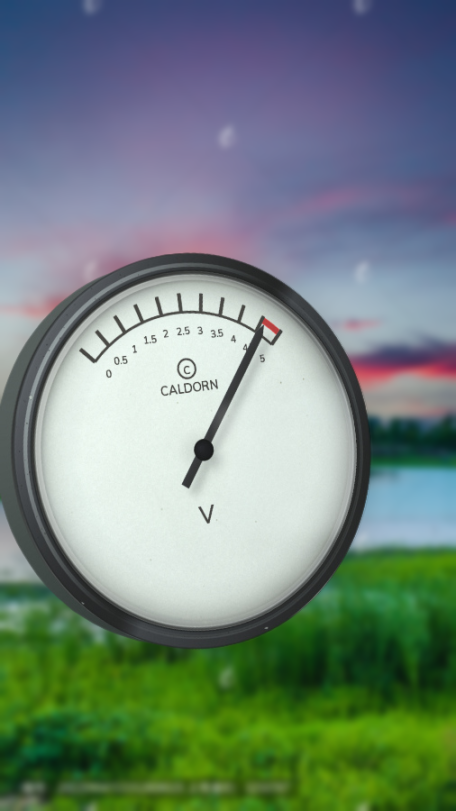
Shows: 4.5 V
